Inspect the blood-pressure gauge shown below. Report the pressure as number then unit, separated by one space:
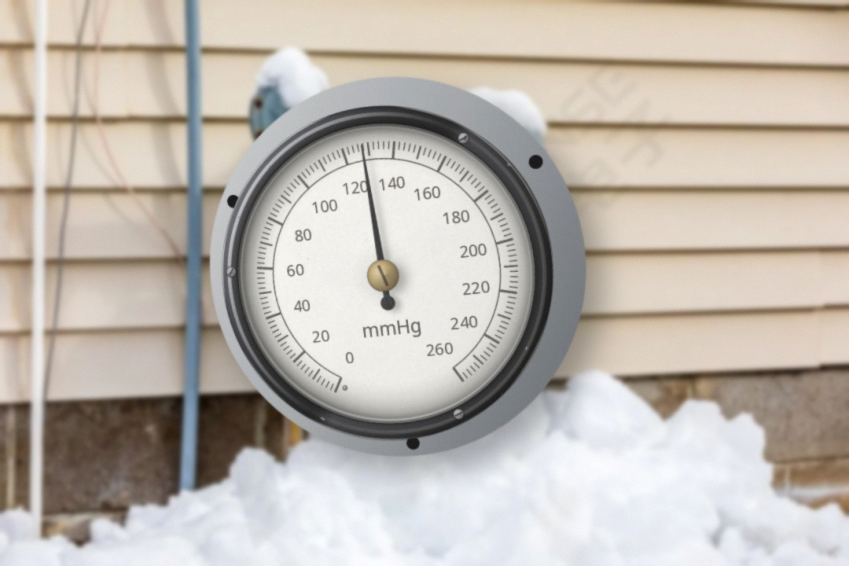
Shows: 128 mmHg
